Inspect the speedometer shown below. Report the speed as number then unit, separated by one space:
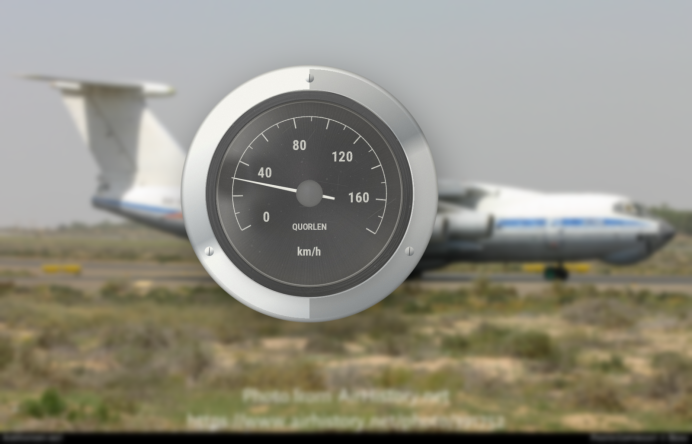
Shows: 30 km/h
